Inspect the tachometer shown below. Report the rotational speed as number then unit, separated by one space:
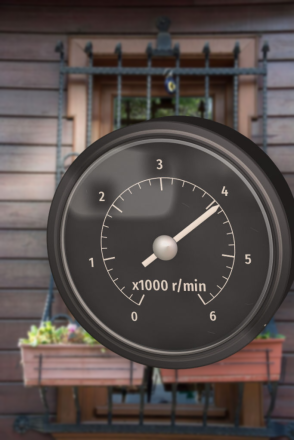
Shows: 4100 rpm
